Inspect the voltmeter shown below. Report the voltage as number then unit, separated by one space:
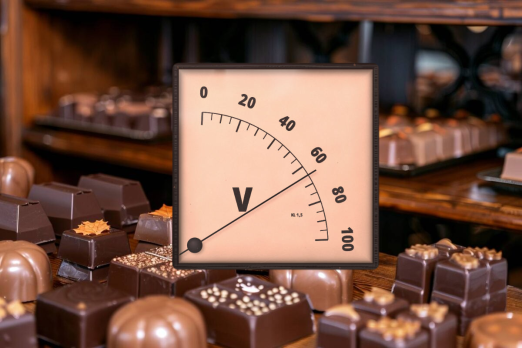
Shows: 65 V
